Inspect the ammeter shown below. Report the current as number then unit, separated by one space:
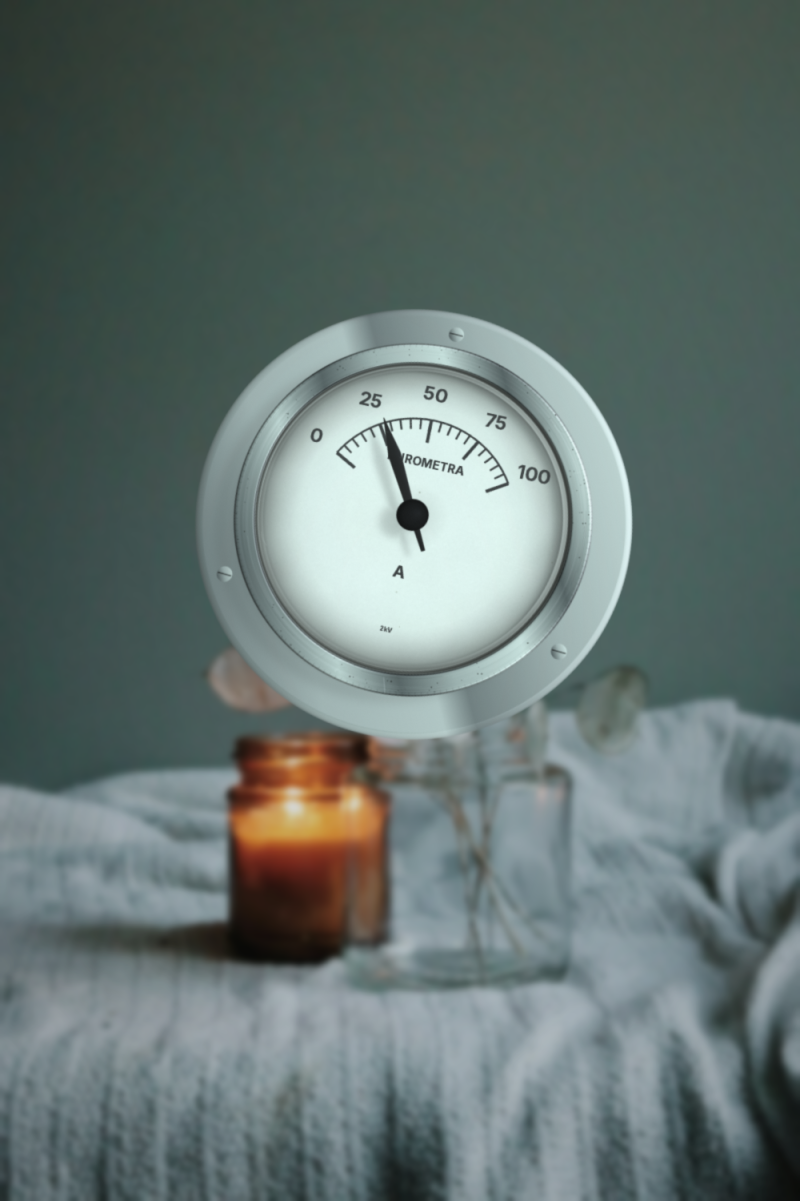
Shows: 27.5 A
